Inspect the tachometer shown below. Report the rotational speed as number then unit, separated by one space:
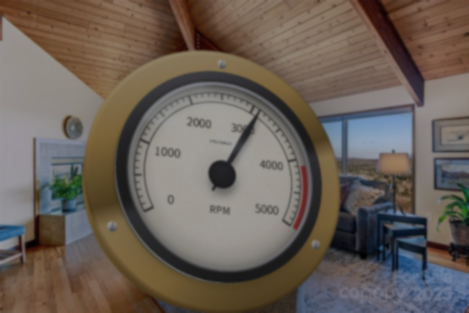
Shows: 3100 rpm
